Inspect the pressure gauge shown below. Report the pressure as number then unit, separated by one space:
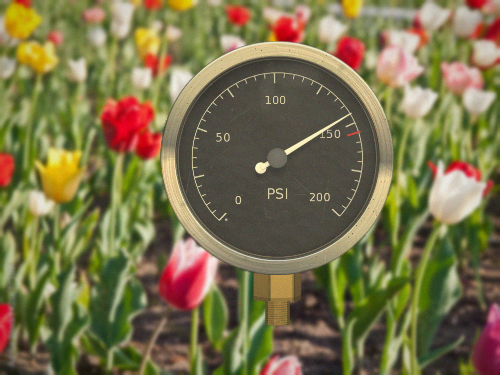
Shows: 145 psi
